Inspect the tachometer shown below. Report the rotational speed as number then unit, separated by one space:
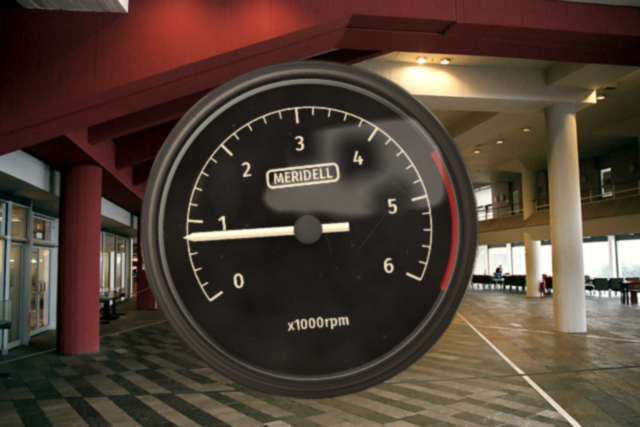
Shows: 800 rpm
